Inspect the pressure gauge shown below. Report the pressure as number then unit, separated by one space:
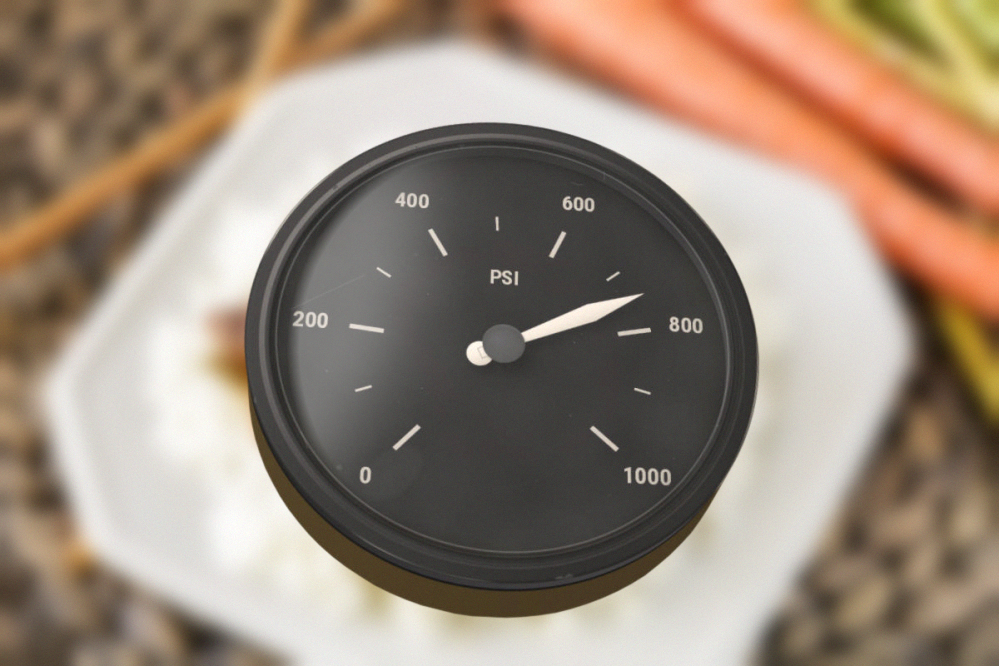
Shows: 750 psi
